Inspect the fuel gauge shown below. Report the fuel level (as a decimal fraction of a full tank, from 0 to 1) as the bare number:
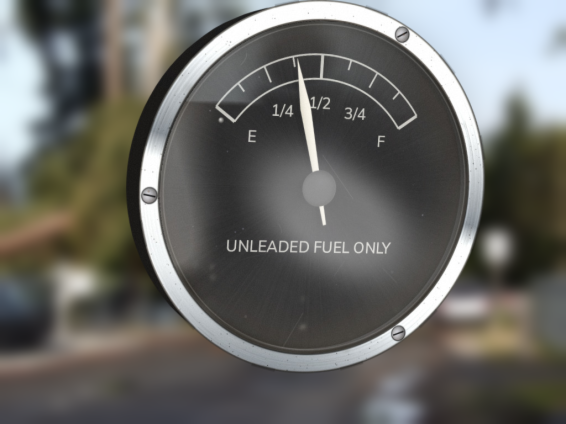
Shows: 0.375
